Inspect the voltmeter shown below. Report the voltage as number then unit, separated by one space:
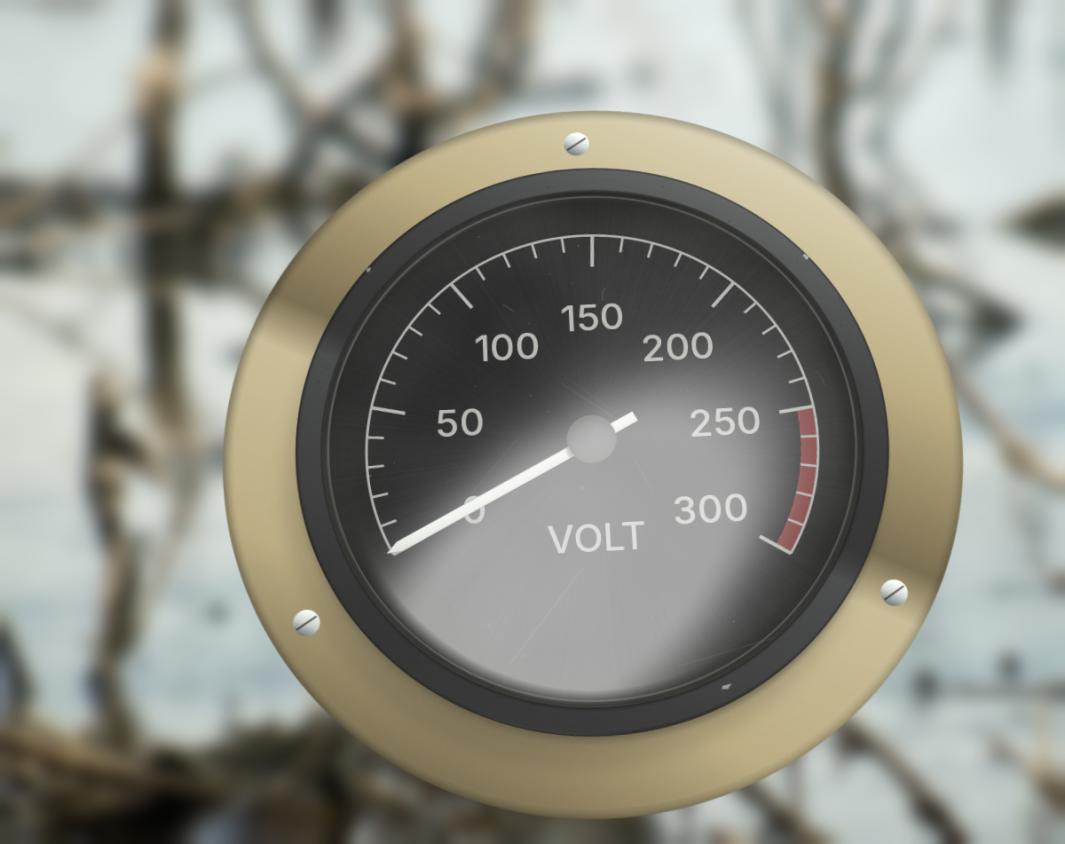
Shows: 0 V
